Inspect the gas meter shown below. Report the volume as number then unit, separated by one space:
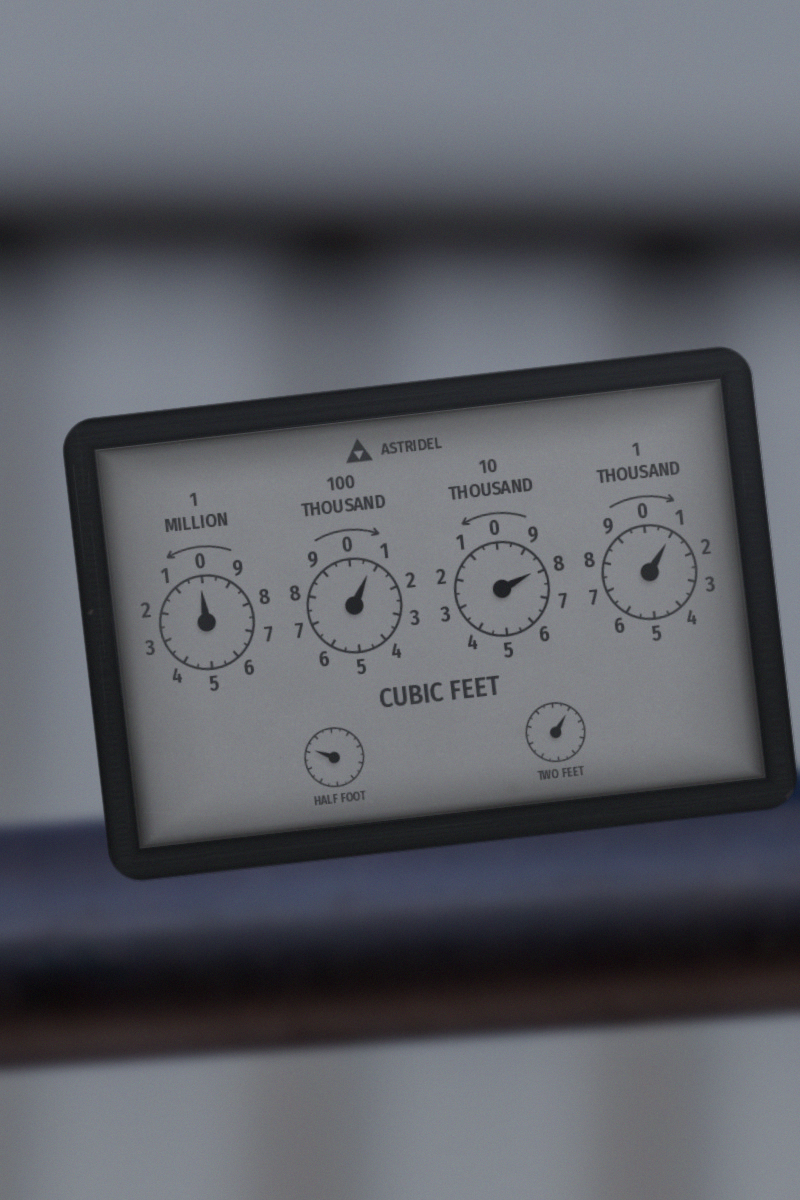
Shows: 8100 ft³
